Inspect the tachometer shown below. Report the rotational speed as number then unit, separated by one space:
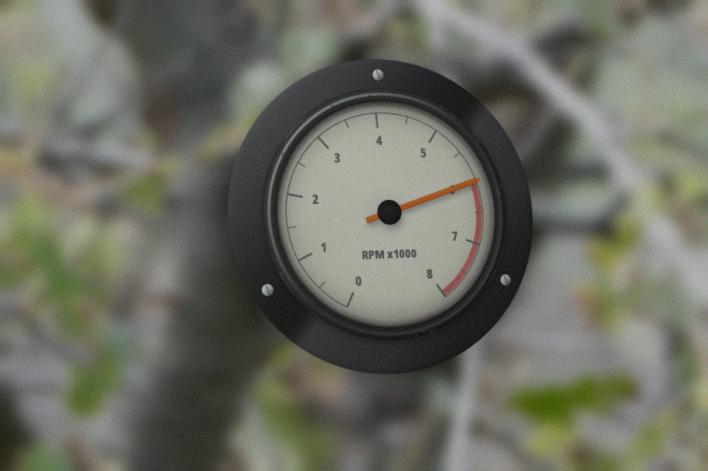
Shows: 6000 rpm
